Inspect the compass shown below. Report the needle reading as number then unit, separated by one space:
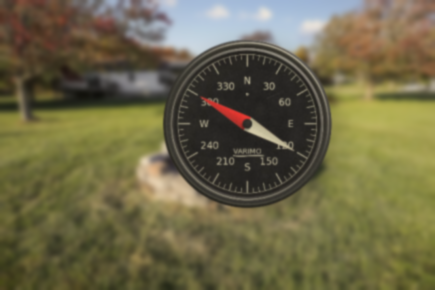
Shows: 300 °
